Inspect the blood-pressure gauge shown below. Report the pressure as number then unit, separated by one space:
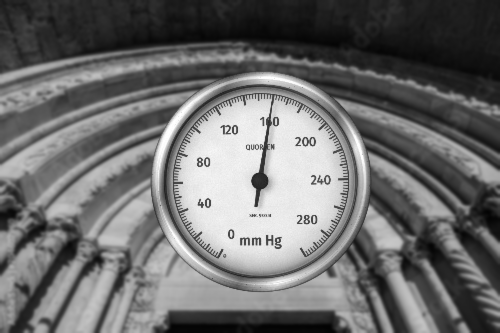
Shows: 160 mmHg
